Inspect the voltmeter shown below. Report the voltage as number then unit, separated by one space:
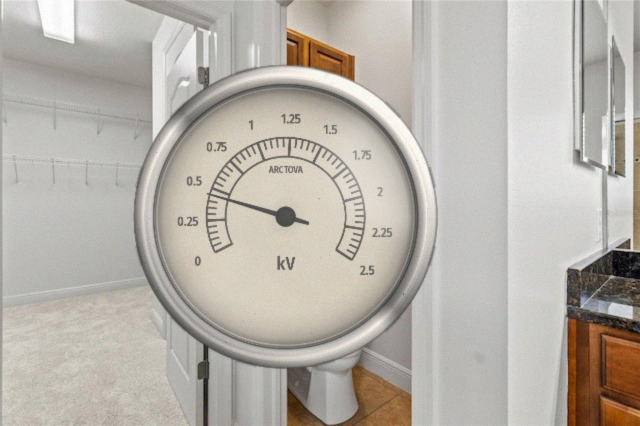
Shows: 0.45 kV
